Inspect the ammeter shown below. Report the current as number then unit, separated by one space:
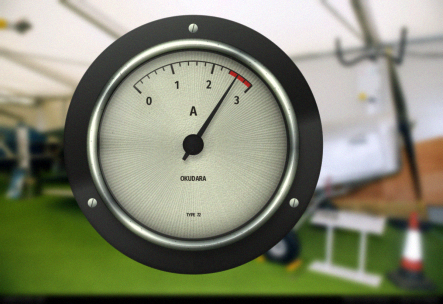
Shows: 2.6 A
